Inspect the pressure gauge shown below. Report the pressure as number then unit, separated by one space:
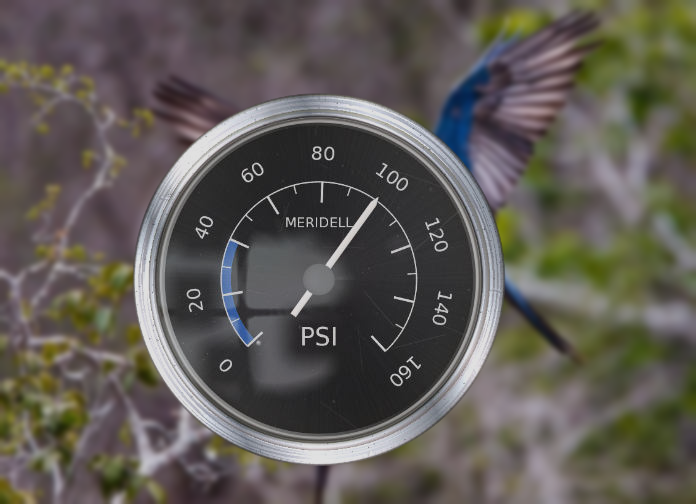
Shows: 100 psi
